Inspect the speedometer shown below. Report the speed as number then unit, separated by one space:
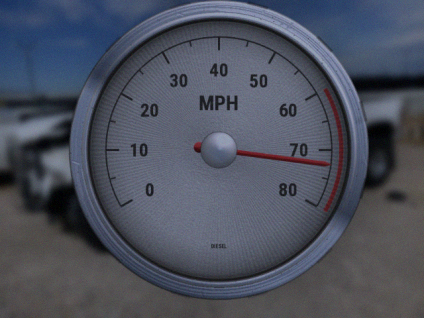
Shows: 72.5 mph
